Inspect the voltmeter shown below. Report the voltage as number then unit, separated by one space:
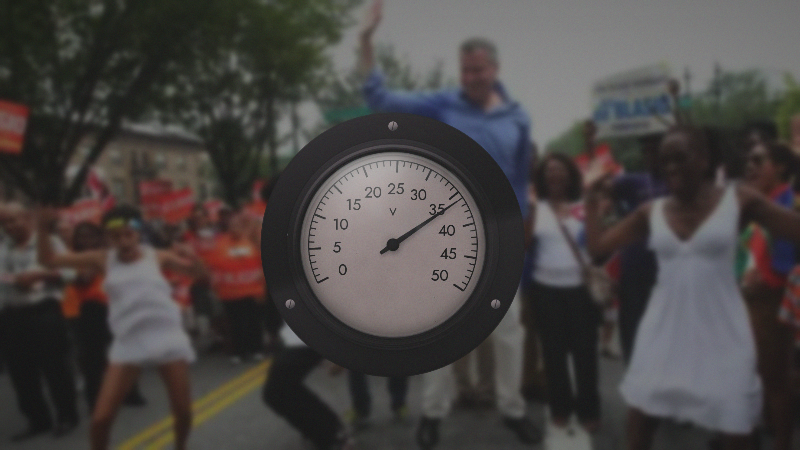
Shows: 36 V
